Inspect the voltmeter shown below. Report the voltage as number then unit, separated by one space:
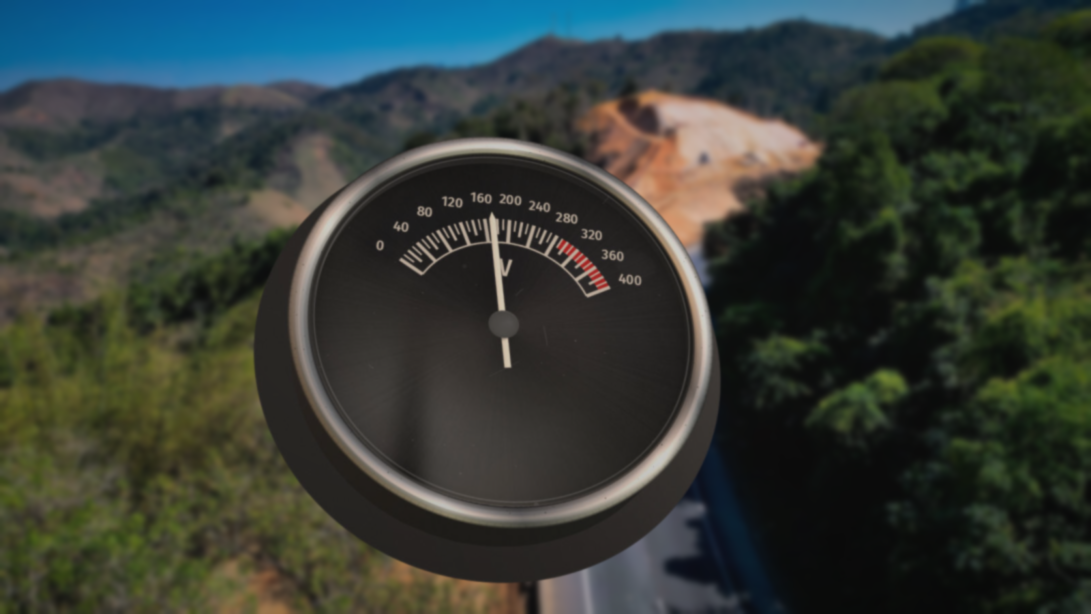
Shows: 170 V
